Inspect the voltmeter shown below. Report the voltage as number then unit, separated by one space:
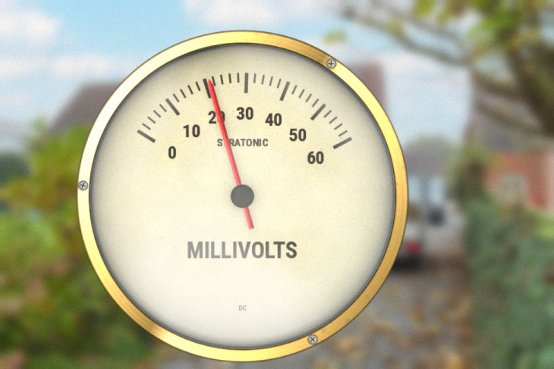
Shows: 21 mV
